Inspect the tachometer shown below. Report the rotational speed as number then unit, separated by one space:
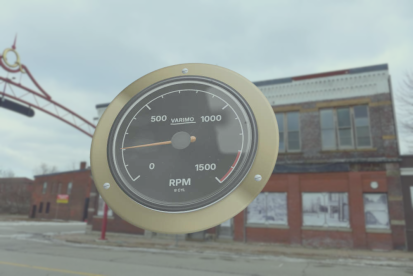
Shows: 200 rpm
